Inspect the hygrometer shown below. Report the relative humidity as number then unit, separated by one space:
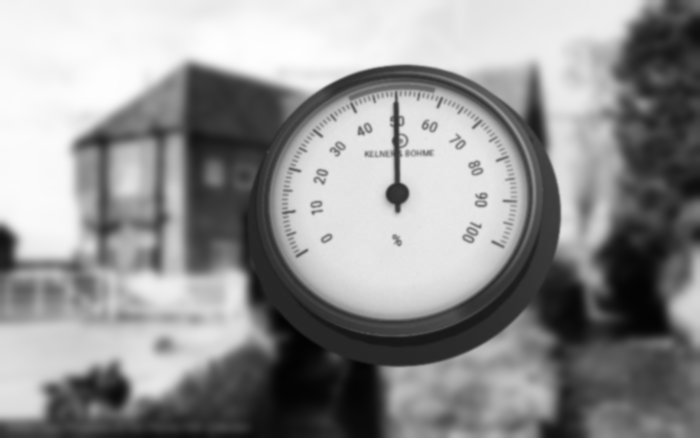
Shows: 50 %
